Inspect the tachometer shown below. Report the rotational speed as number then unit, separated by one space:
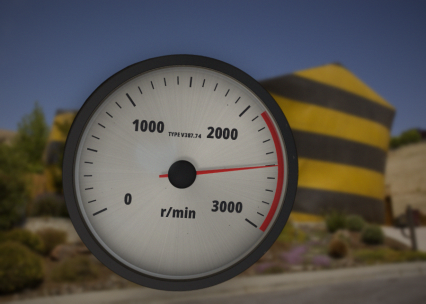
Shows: 2500 rpm
